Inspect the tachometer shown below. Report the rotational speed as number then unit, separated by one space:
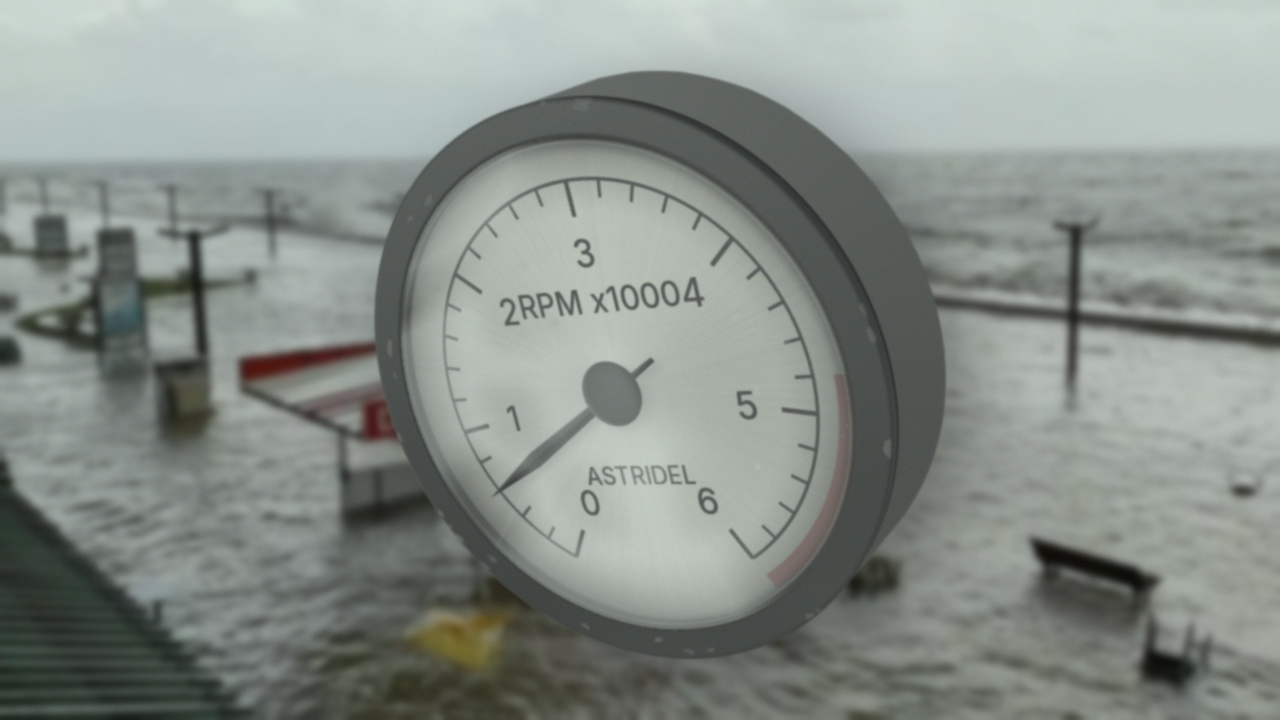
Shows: 600 rpm
